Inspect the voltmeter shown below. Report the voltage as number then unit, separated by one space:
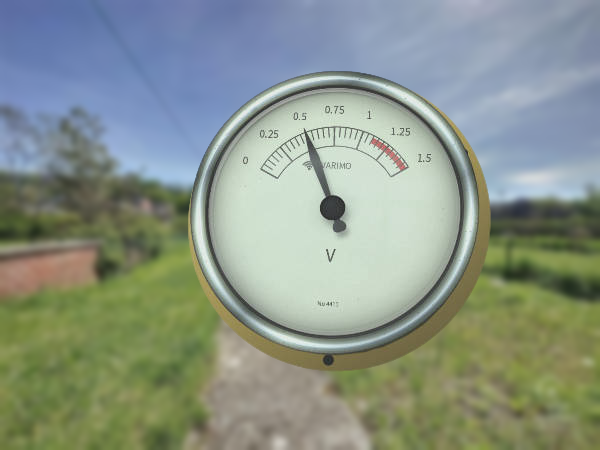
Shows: 0.5 V
